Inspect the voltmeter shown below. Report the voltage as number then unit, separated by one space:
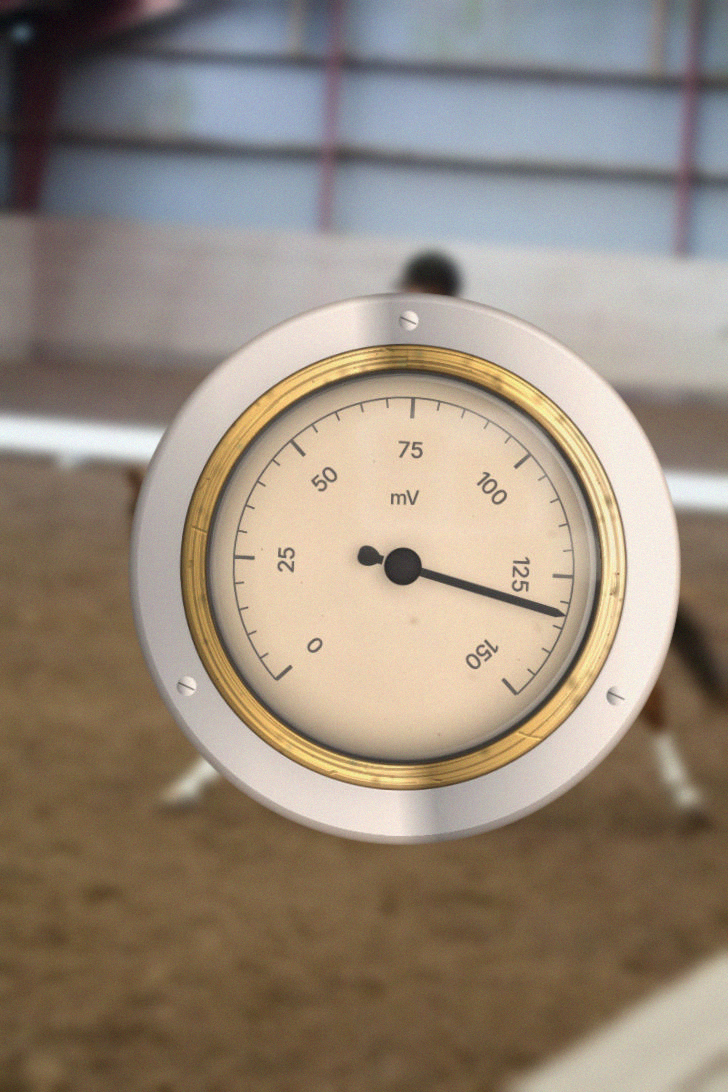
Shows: 132.5 mV
